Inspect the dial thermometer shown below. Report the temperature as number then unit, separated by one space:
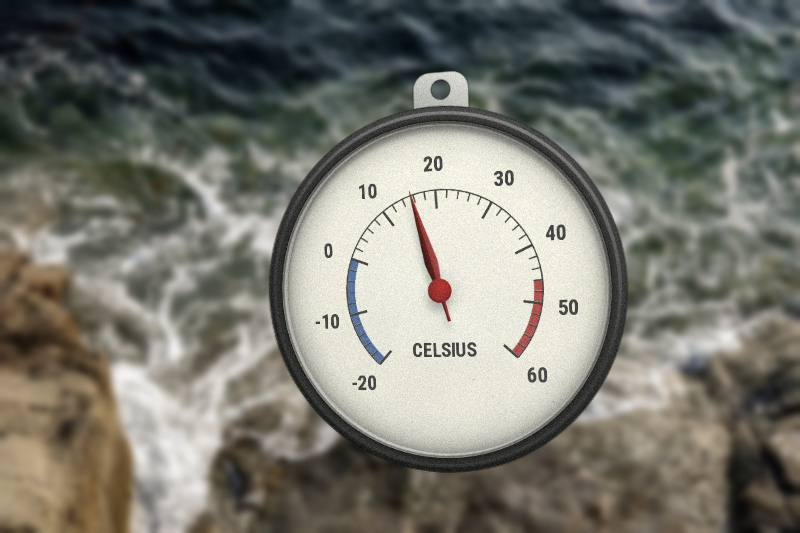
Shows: 16 °C
